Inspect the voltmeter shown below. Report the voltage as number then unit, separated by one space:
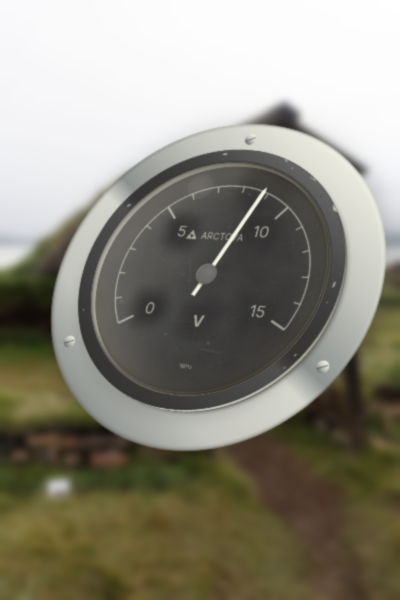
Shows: 9 V
